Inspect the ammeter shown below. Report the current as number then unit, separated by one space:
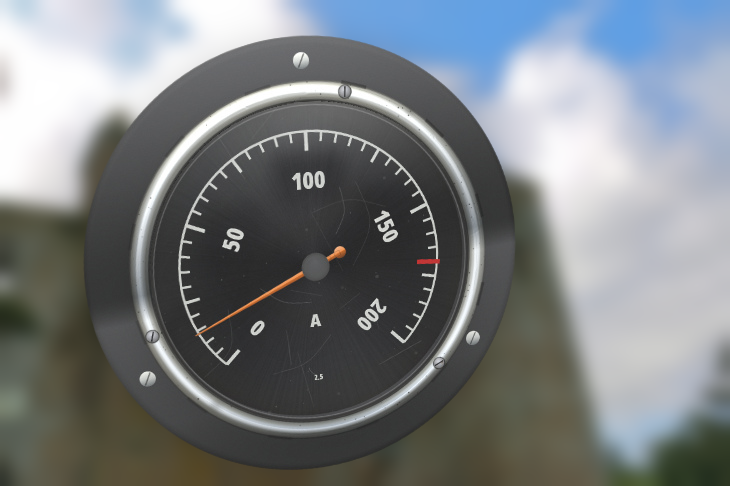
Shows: 15 A
